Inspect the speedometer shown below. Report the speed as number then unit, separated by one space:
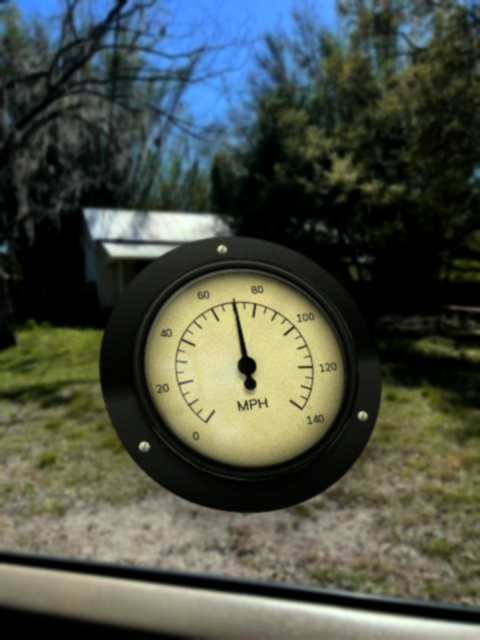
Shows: 70 mph
